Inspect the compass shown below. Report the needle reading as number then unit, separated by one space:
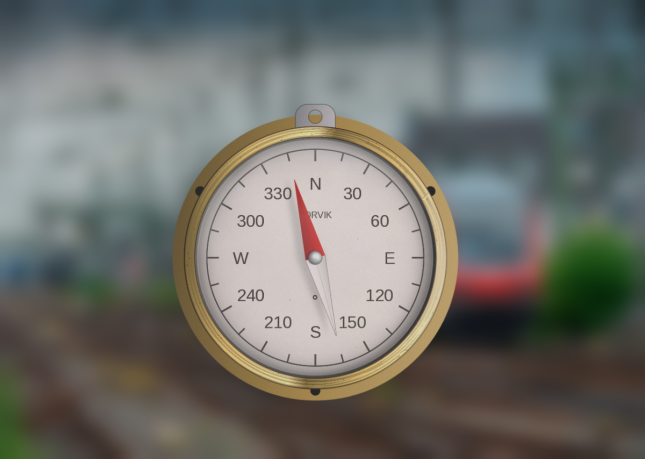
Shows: 345 °
